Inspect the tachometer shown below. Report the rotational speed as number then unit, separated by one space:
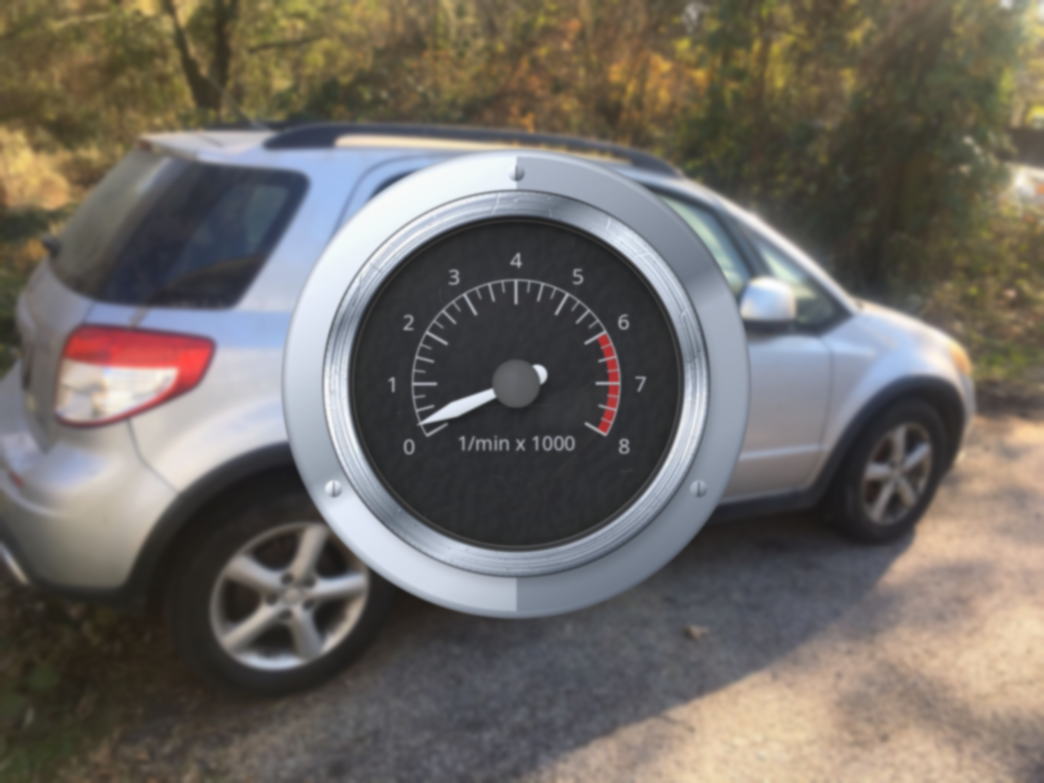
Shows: 250 rpm
